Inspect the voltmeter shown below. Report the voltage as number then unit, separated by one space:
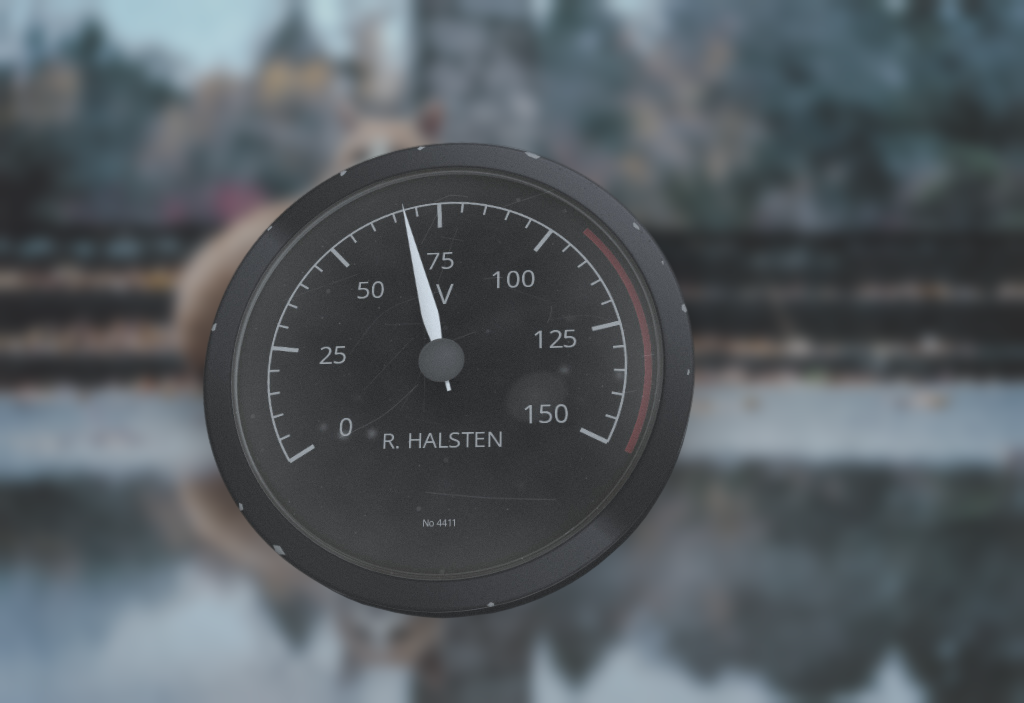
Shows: 67.5 V
